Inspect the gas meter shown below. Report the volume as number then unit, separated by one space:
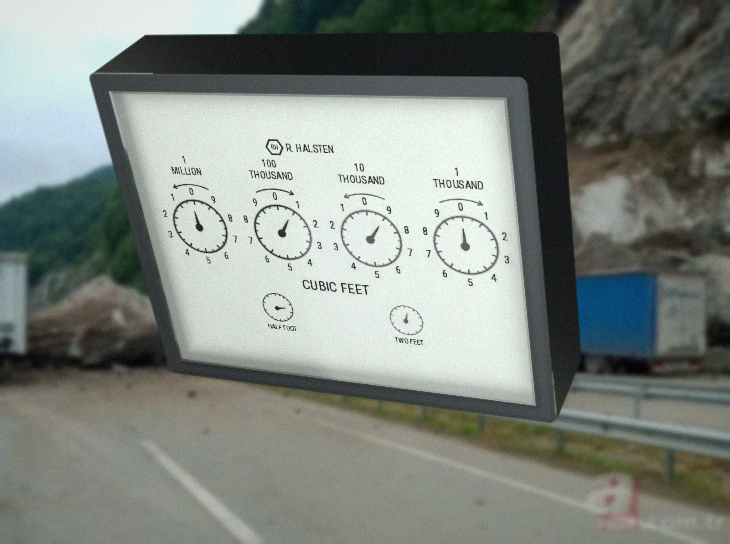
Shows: 9000 ft³
